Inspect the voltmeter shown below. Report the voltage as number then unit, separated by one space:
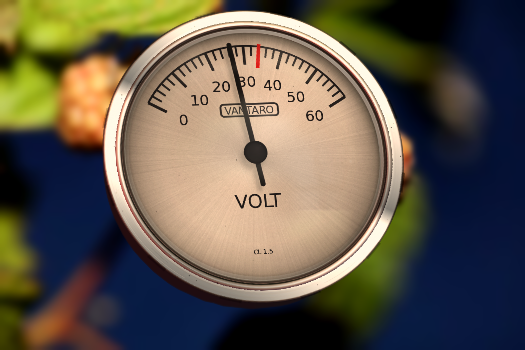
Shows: 26 V
